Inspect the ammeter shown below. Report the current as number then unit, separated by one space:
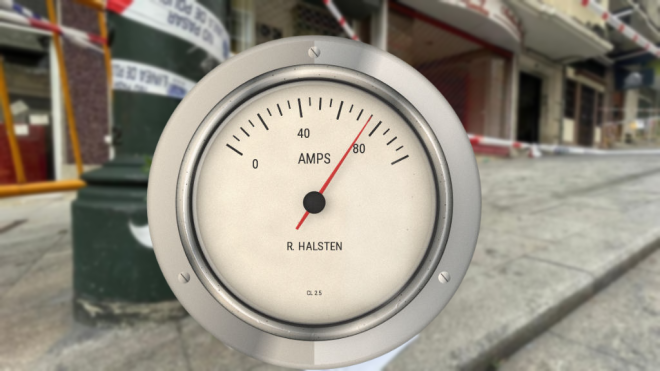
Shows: 75 A
